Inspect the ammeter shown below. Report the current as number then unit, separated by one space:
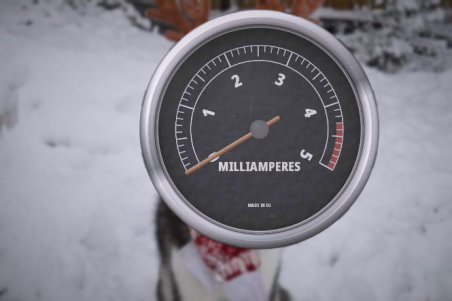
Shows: 0 mA
